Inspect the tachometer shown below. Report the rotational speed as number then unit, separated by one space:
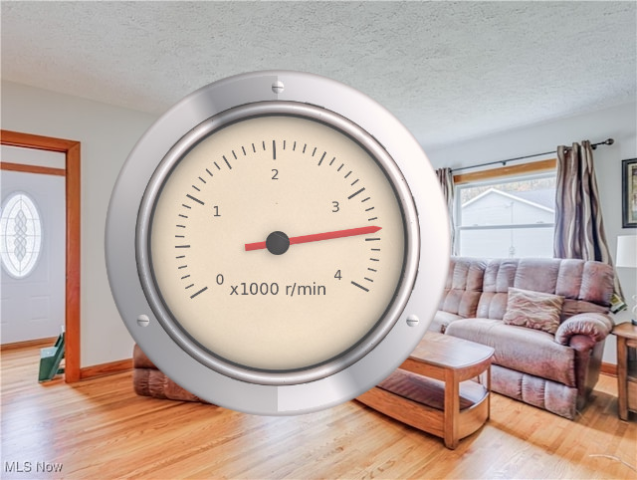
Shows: 3400 rpm
